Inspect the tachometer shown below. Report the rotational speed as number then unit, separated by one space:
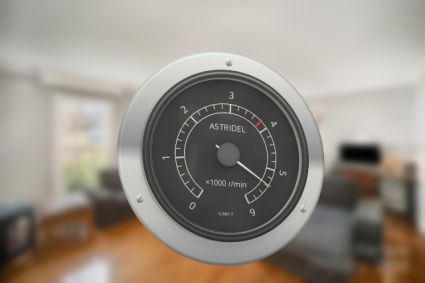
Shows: 5400 rpm
